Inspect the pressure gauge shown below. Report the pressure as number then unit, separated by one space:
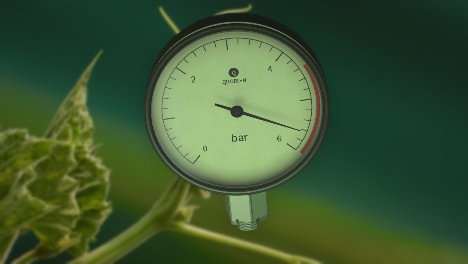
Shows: 5.6 bar
